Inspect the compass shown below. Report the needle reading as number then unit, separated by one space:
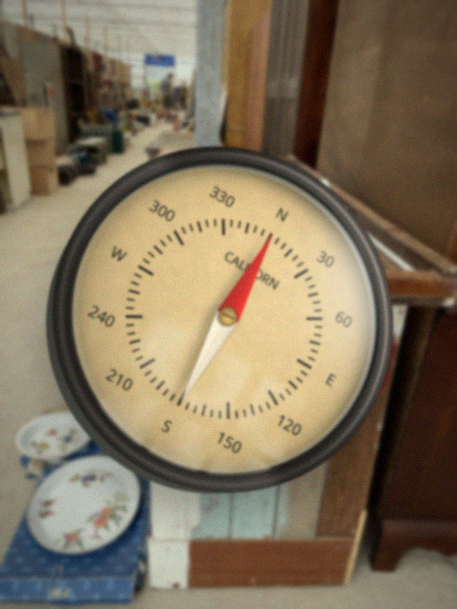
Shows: 0 °
